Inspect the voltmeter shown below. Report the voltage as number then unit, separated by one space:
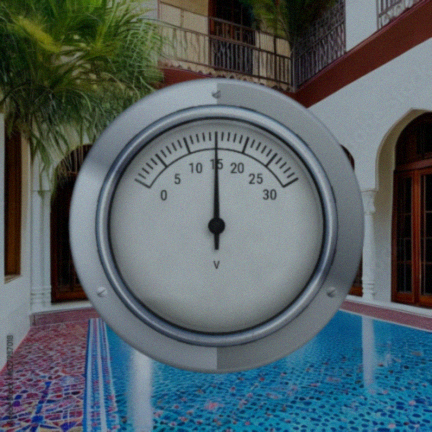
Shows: 15 V
